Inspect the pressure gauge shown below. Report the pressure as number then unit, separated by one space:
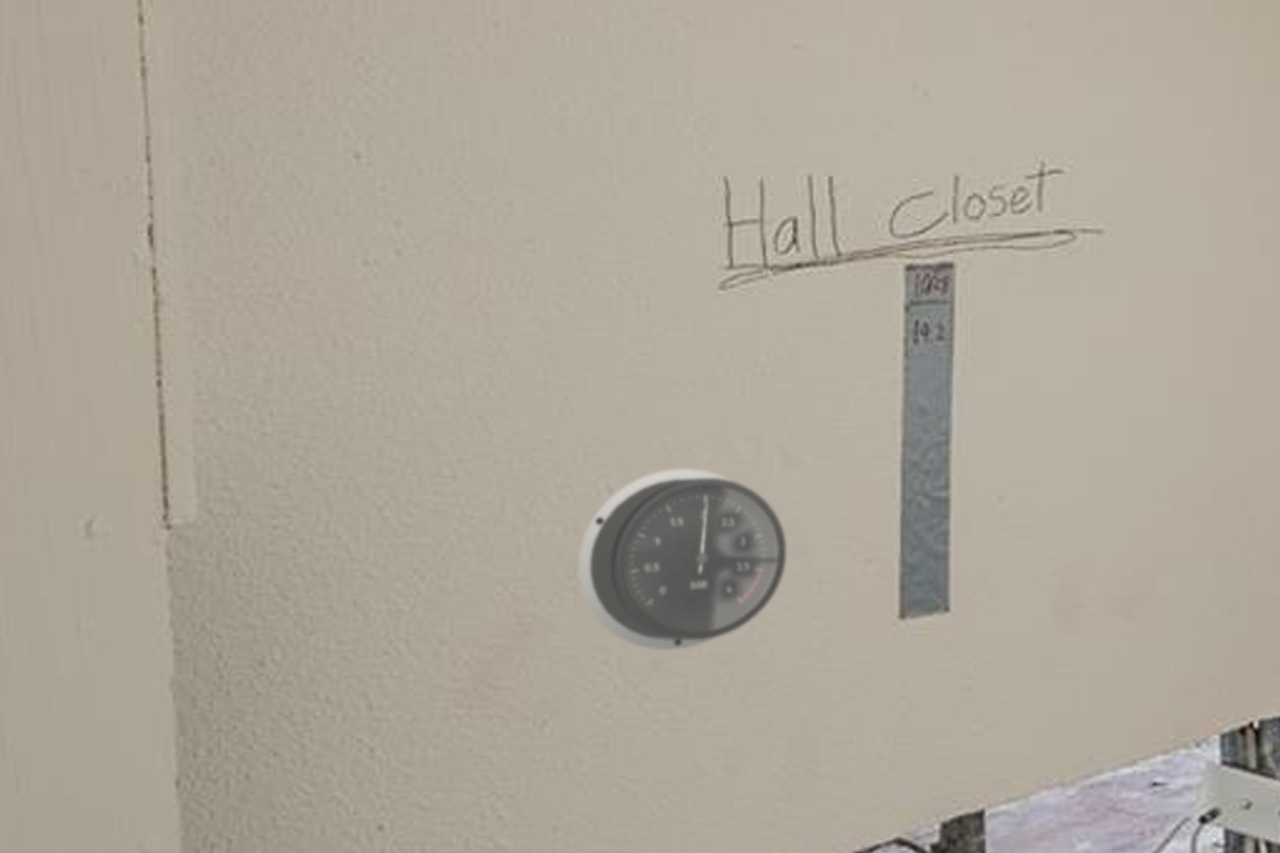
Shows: 2 bar
